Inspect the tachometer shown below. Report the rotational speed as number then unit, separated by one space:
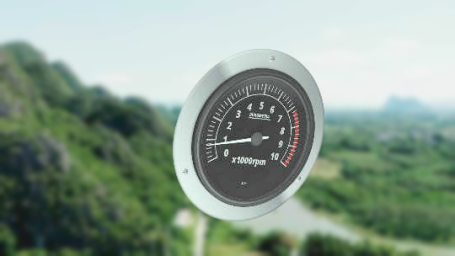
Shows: 800 rpm
